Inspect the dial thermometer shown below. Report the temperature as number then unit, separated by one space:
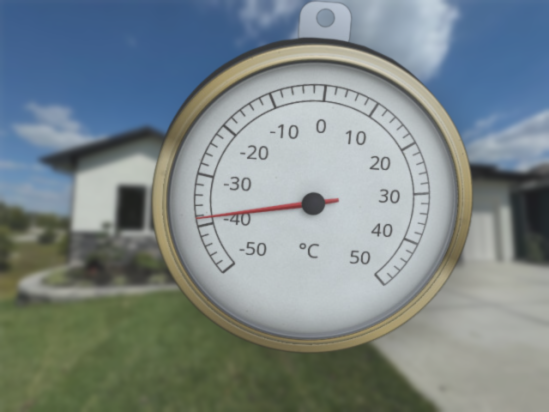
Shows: -38 °C
